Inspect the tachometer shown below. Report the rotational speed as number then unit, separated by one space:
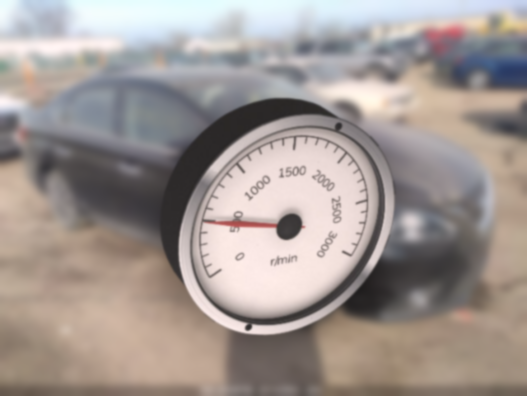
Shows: 500 rpm
